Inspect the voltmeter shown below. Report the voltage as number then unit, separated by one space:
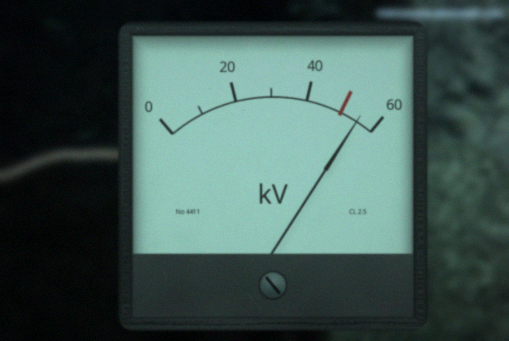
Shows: 55 kV
